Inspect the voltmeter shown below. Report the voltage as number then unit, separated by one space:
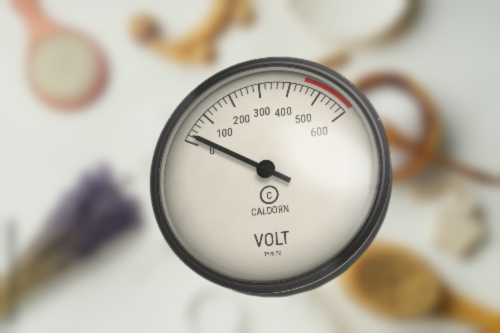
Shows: 20 V
